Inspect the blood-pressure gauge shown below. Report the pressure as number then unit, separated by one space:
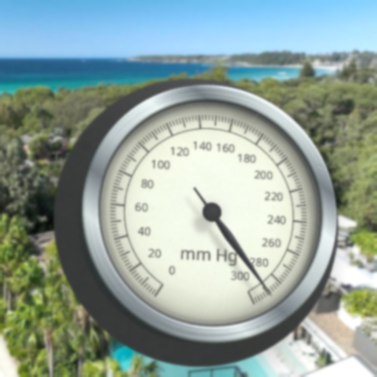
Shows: 290 mmHg
